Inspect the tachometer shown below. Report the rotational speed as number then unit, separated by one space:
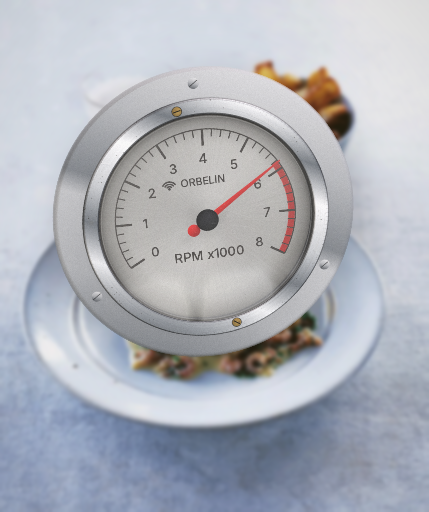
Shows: 5800 rpm
